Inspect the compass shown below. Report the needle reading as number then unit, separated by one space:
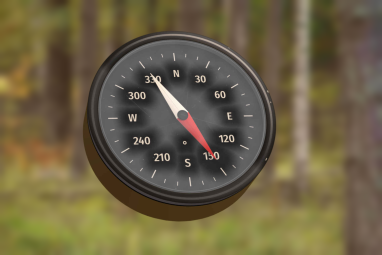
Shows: 150 °
